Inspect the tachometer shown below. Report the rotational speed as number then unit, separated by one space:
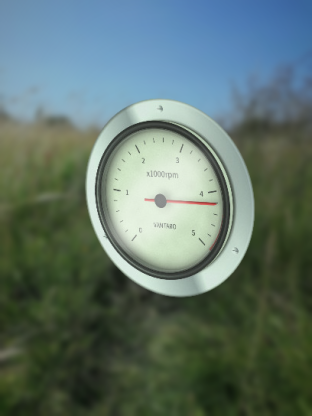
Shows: 4200 rpm
